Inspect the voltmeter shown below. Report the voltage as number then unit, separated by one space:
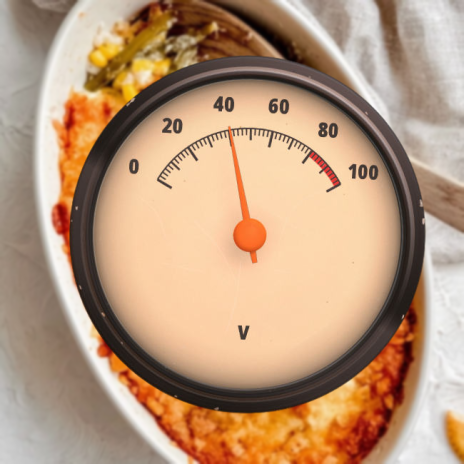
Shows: 40 V
